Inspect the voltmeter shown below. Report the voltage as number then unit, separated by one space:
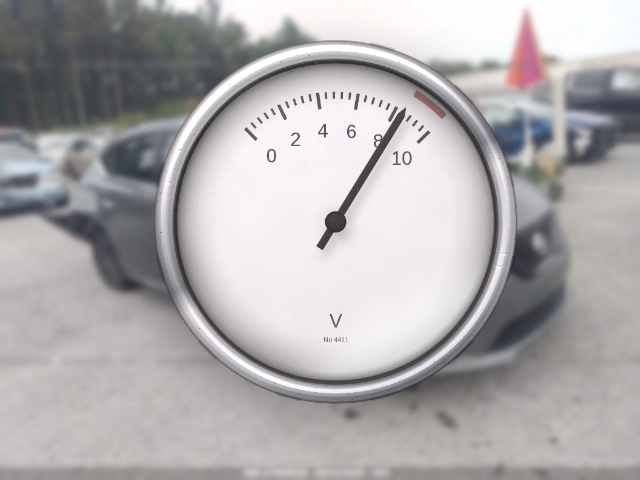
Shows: 8.4 V
